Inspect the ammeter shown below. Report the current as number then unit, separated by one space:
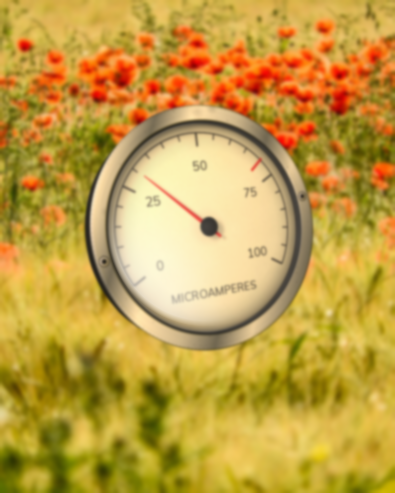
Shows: 30 µA
